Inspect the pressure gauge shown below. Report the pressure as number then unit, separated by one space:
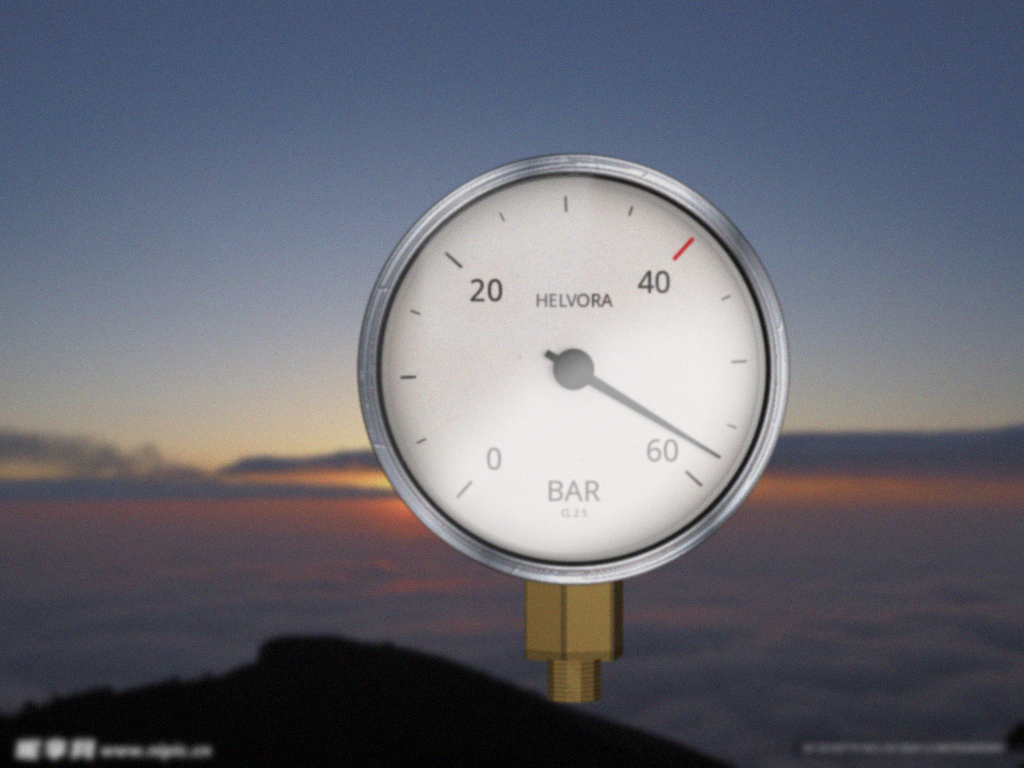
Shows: 57.5 bar
